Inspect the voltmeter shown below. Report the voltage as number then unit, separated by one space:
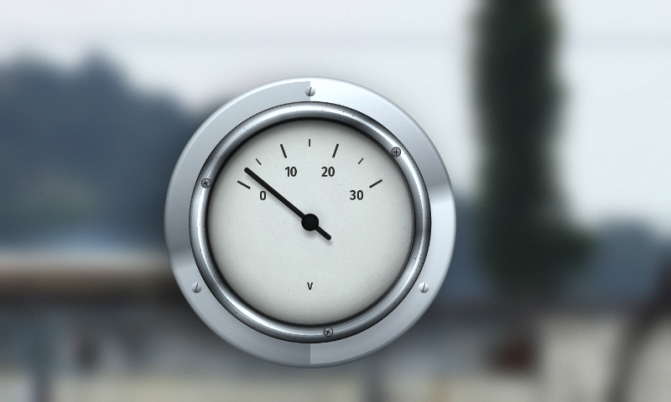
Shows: 2.5 V
